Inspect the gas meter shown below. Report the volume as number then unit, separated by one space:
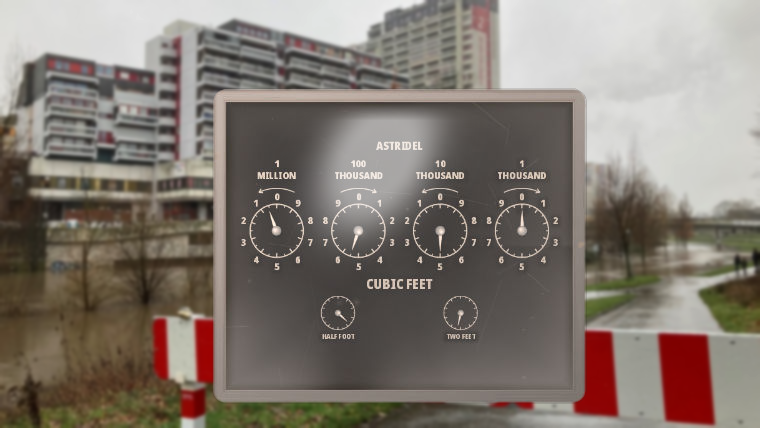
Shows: 55000 ft³
